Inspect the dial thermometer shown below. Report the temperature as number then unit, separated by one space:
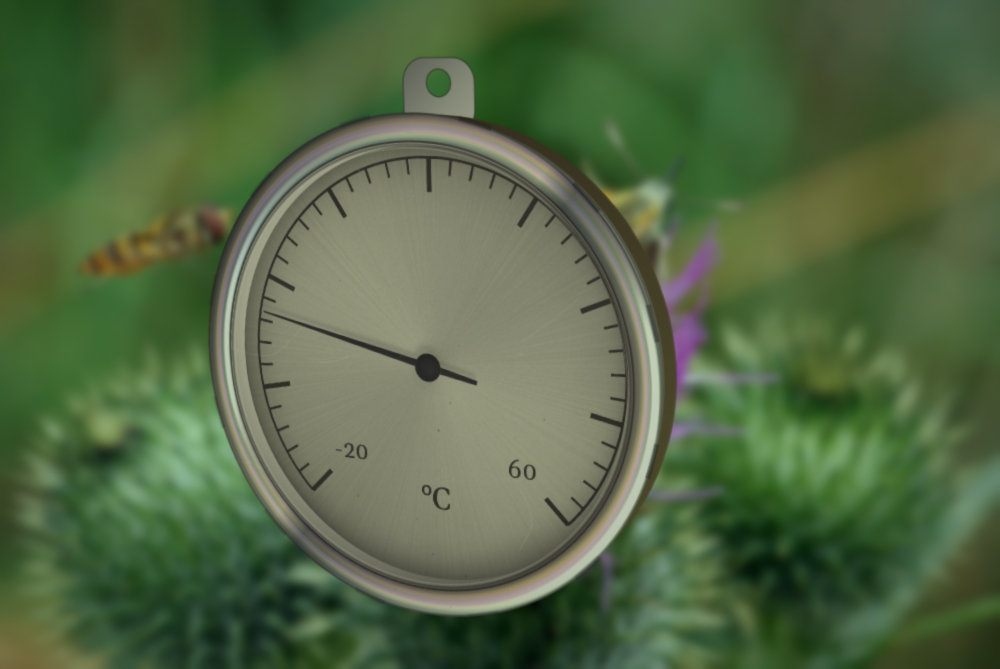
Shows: -3 °C
